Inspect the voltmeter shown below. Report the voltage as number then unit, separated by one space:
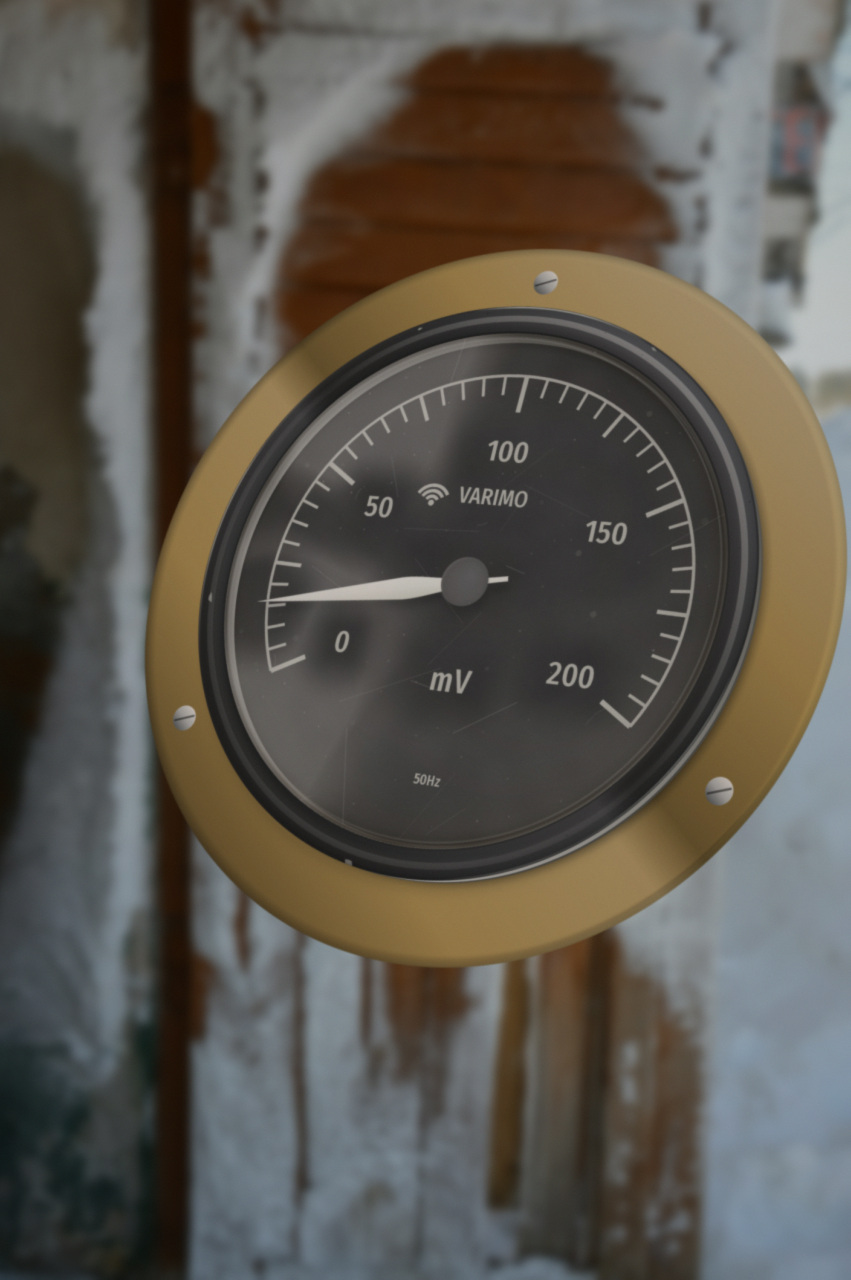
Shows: 15 mV
